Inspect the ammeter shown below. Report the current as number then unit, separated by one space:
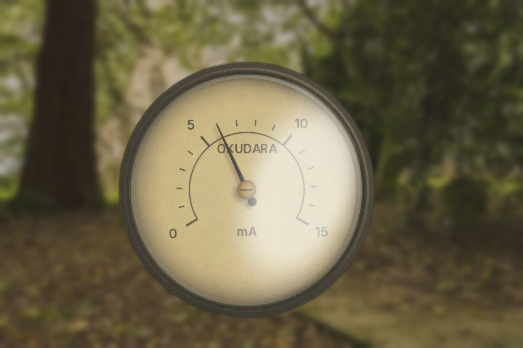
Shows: 6 mA
